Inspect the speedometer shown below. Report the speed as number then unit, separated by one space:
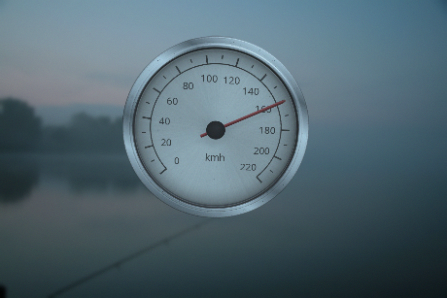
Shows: 160 km/h
